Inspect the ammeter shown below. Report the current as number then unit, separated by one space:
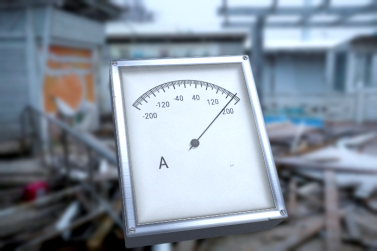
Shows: 180 A
